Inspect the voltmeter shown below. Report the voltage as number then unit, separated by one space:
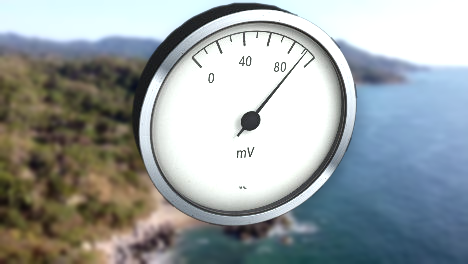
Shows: 90 mV
